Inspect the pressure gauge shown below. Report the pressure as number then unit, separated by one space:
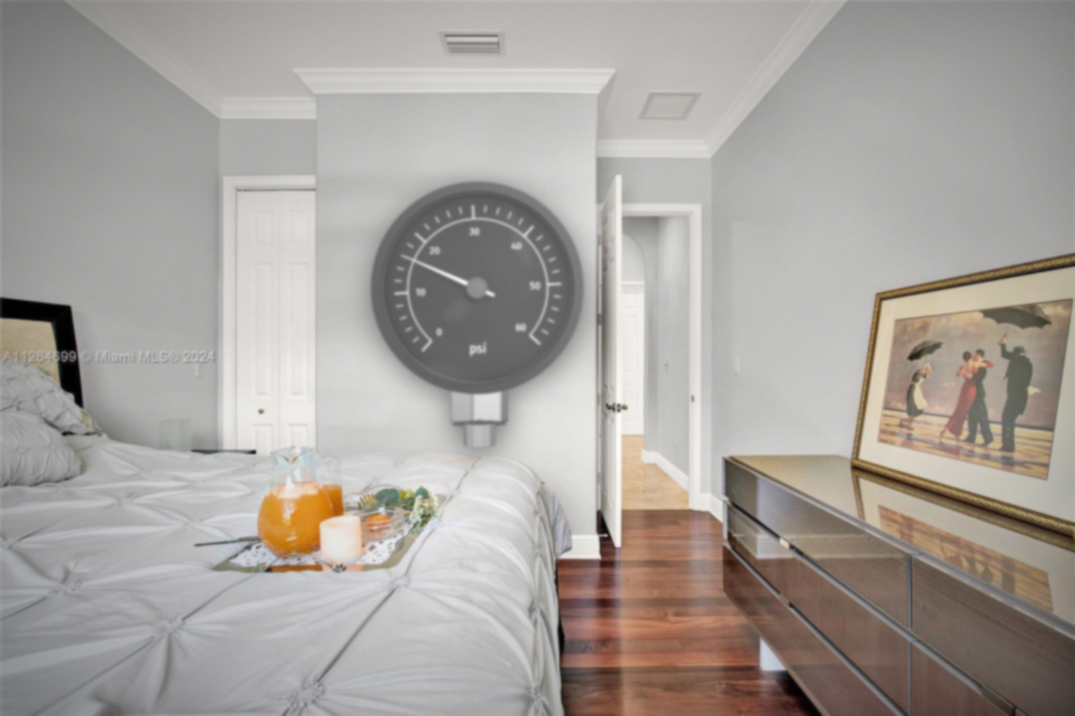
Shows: 16 psi
